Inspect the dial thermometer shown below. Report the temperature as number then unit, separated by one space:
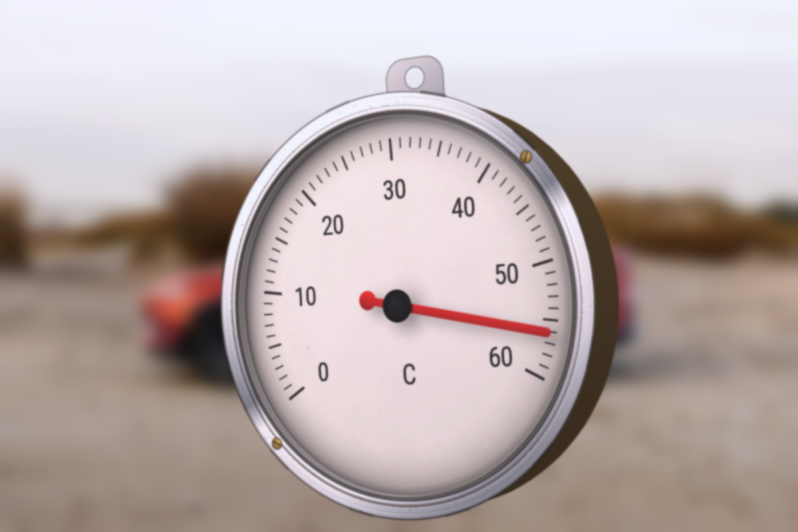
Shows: 56 °C
